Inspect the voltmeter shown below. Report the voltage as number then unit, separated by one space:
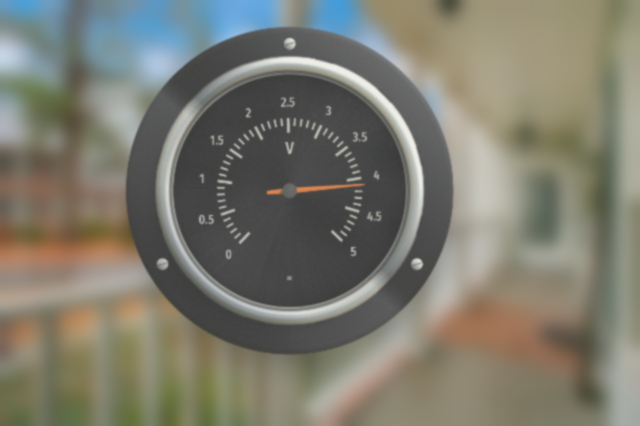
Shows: 4.1 V
